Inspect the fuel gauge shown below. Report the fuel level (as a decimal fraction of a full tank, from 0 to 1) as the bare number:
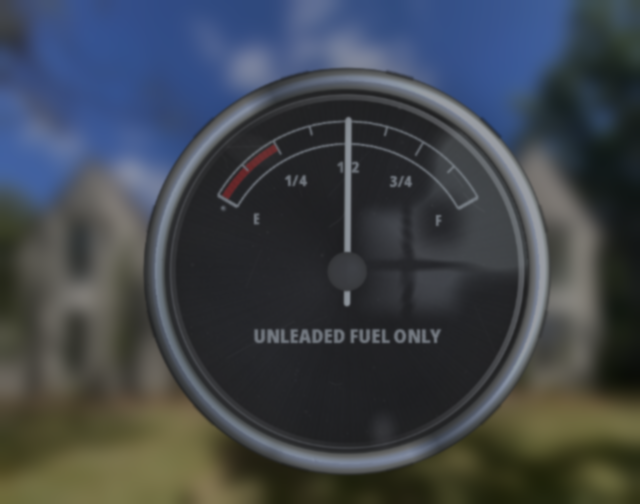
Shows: 0.5
